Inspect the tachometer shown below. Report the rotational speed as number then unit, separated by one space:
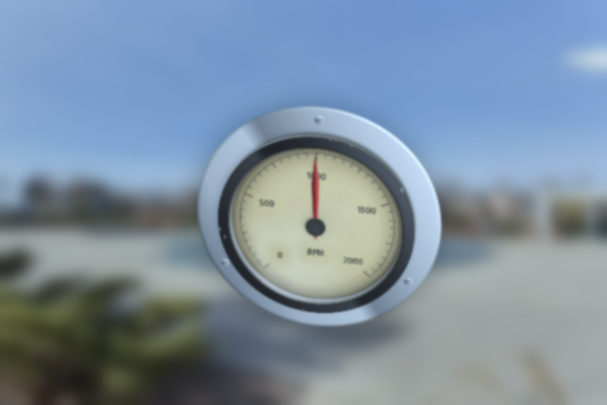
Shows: 1000 rpm
